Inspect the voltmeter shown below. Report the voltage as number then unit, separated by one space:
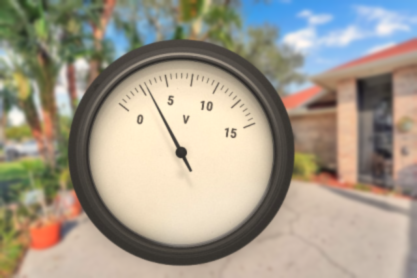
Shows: 3 V
